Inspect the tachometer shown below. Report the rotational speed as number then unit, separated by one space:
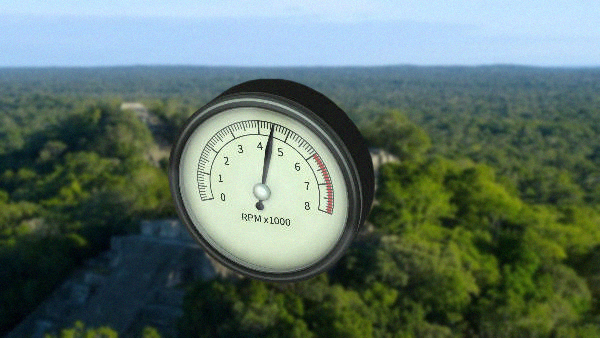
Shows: 4500 rpm
